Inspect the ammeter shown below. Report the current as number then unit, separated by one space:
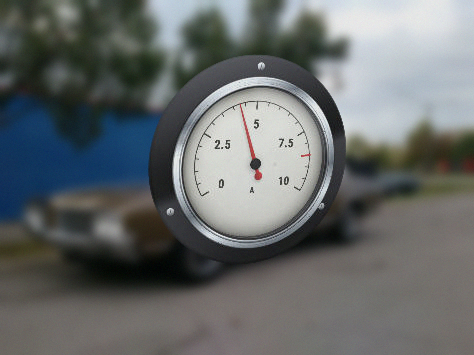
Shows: 4.25 A
